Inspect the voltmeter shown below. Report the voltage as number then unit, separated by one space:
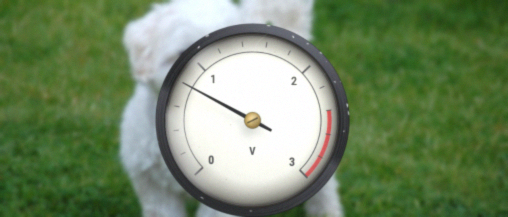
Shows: 0.8 V
